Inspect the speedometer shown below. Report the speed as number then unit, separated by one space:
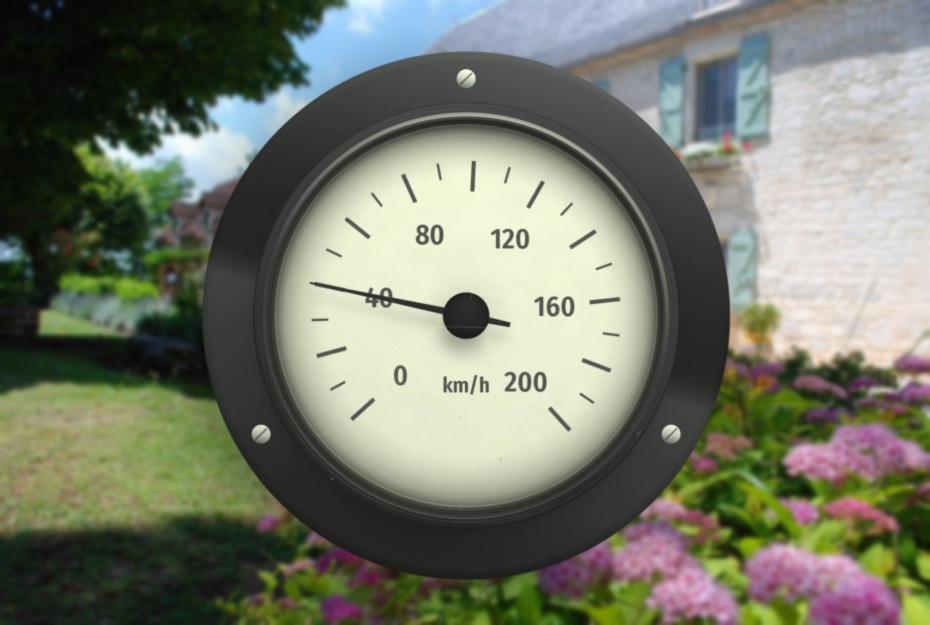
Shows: 40 km/h
